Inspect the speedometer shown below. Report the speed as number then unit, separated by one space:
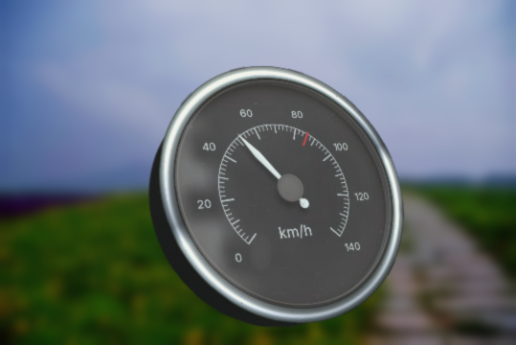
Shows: 50 km/h
